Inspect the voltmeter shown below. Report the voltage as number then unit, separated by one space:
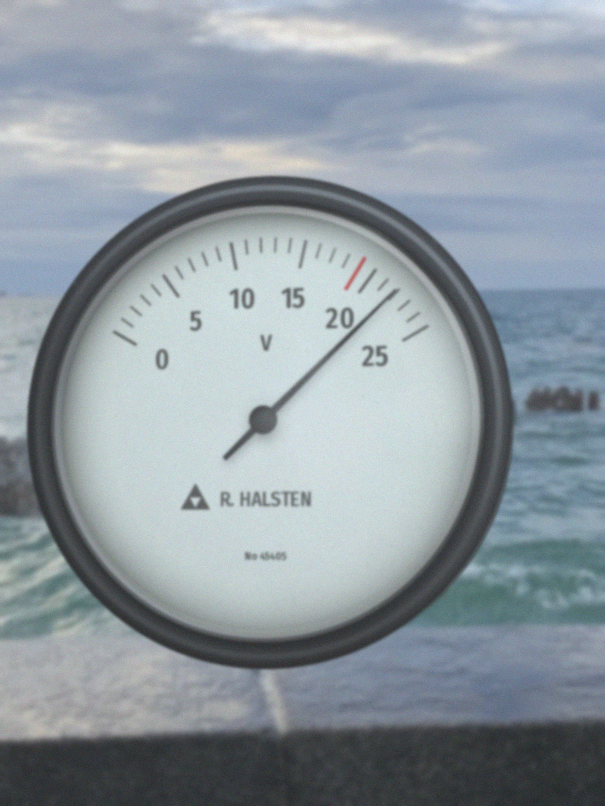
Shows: 22 V
